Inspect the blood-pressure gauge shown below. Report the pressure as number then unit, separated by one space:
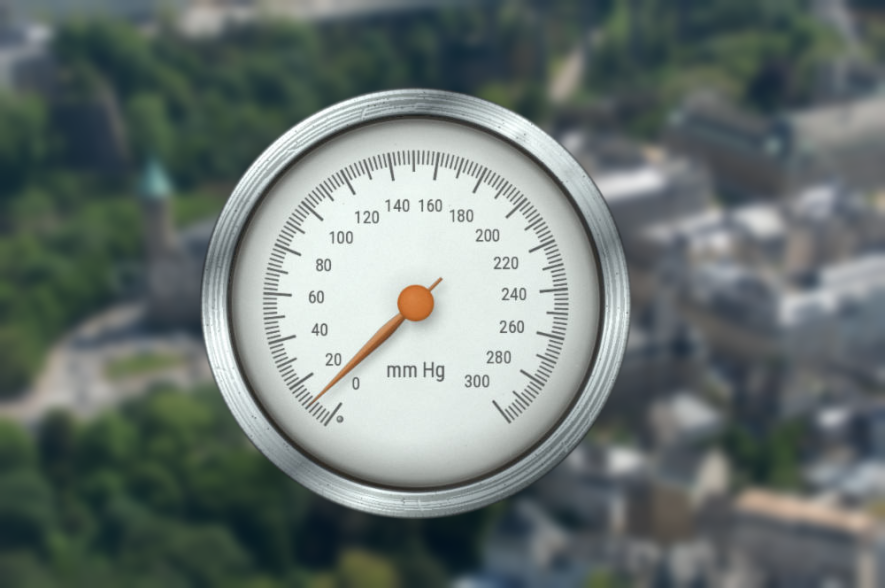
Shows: 10 mmHg
